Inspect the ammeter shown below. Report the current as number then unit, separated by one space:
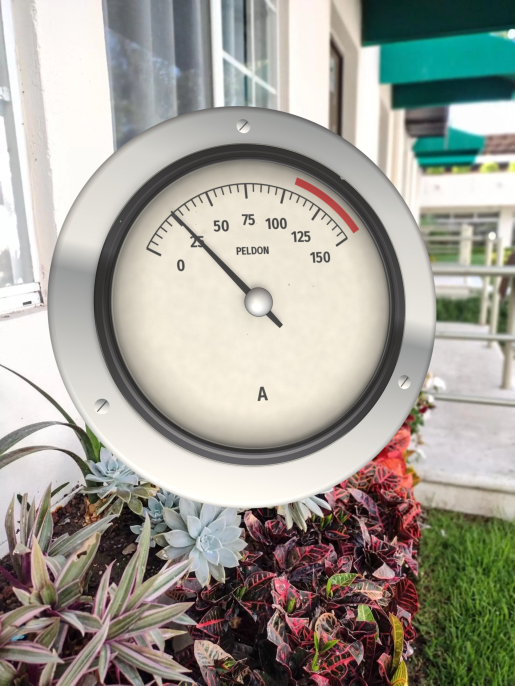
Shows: 25 A
